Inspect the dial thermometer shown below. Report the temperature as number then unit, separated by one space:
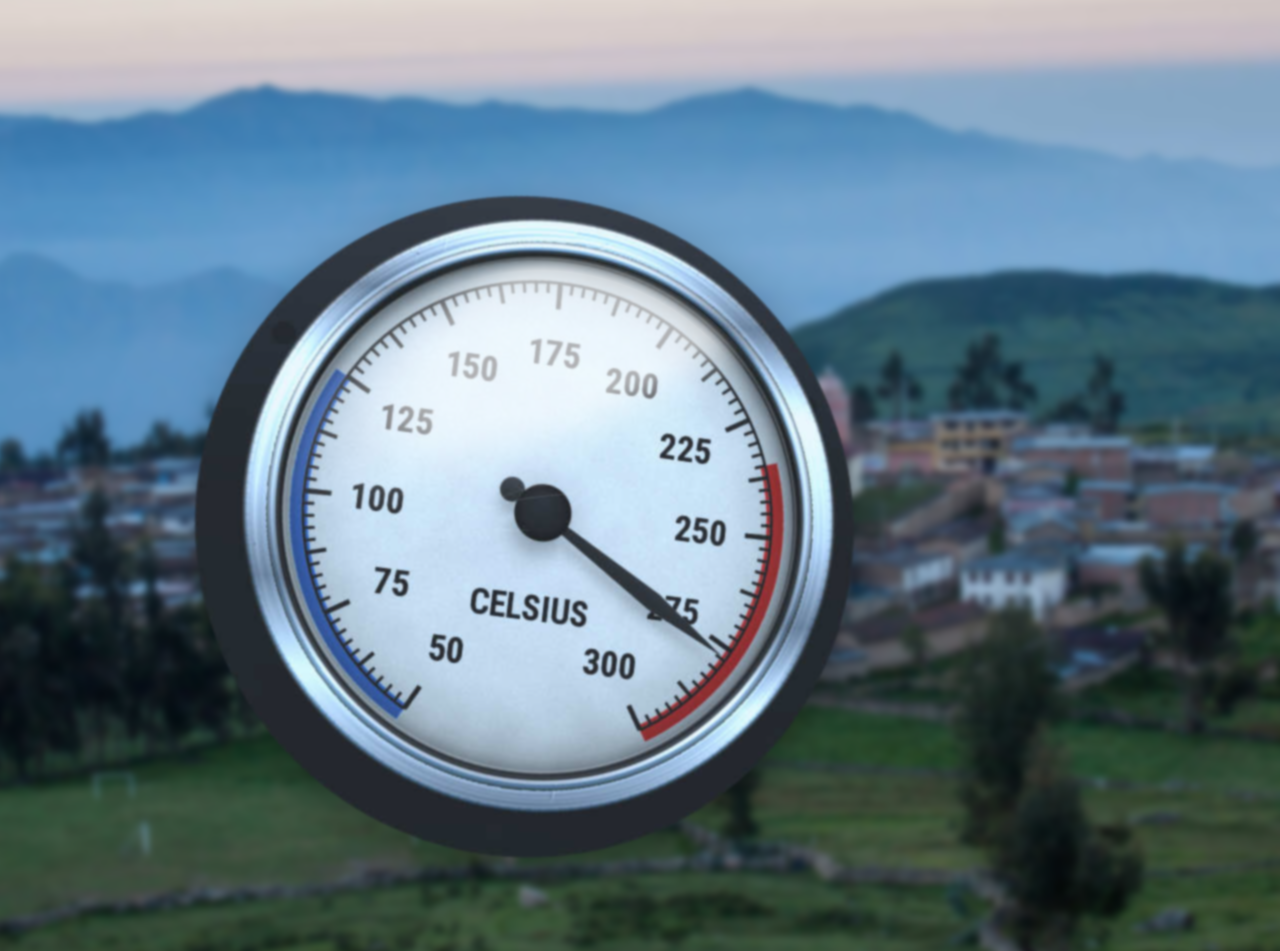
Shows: 277.5 °C
